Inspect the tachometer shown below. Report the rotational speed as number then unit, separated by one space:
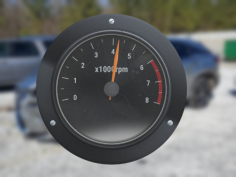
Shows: 4250 rpm
